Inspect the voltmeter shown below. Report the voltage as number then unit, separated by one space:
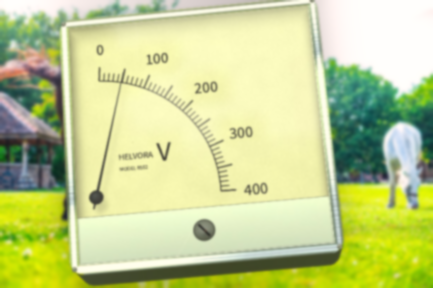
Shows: 50 V
